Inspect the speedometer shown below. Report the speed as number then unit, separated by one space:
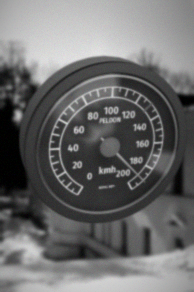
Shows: 190 km/h
